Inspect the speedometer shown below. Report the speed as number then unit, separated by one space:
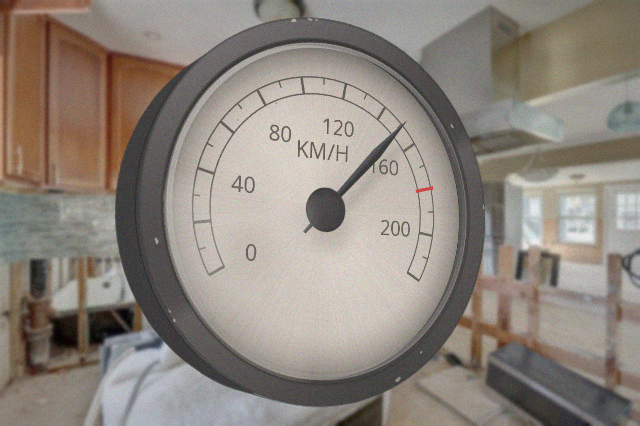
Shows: 150 km/h
